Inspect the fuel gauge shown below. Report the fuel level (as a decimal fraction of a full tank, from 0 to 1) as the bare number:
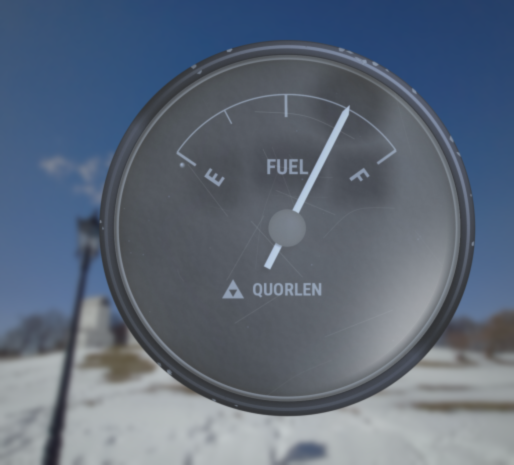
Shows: 0.75
